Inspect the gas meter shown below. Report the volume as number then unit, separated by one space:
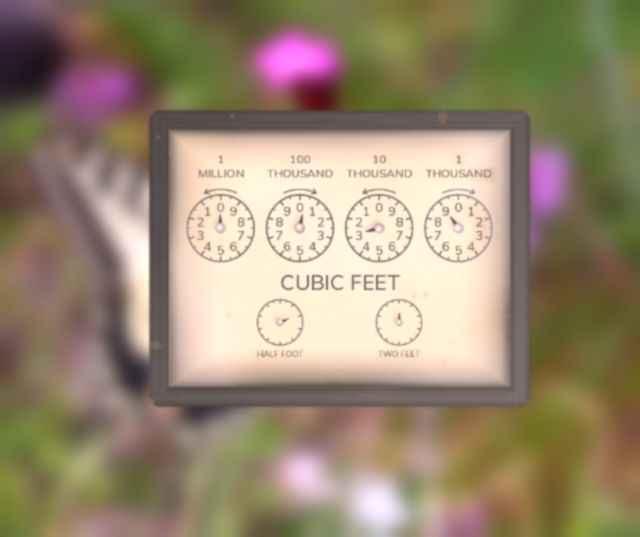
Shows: 2900 ft³
